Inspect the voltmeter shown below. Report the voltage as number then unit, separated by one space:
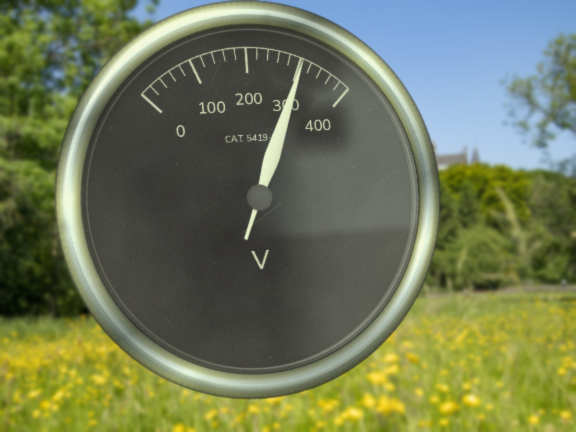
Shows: 300 V
